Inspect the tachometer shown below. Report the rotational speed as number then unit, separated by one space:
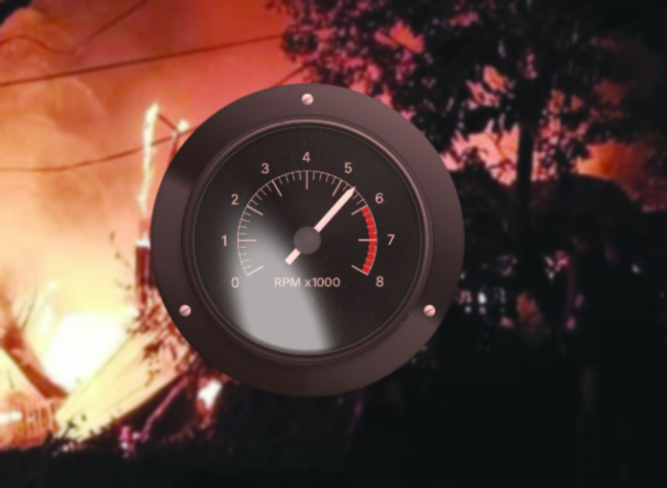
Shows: 5400 rpm
